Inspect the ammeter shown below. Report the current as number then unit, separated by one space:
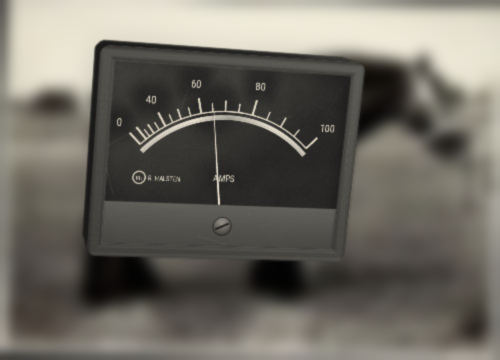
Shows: 65 A
